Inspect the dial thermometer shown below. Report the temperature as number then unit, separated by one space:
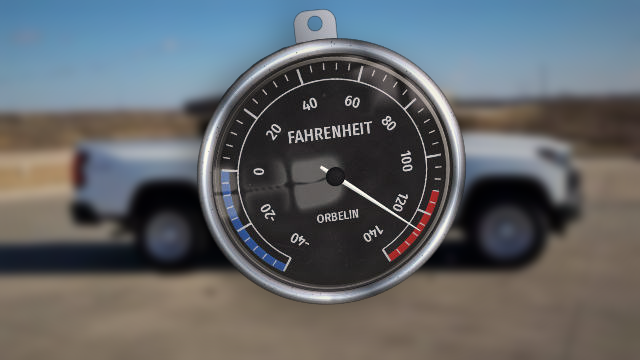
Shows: 126 °F
